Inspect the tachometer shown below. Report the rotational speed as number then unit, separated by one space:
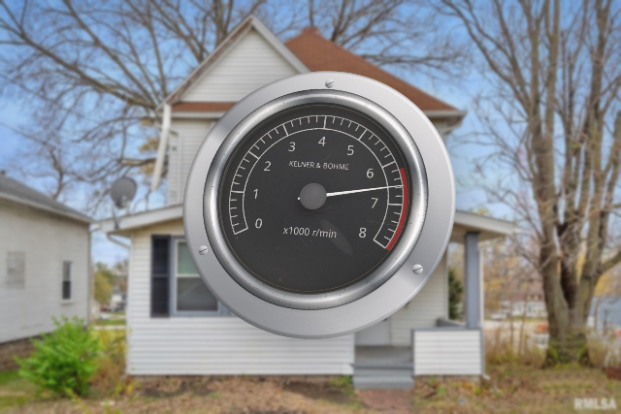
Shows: 6600 rpm
